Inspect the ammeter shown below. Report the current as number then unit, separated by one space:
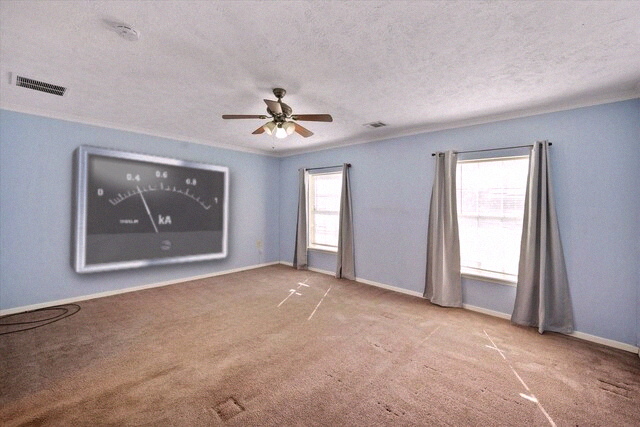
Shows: 0.4 kA
